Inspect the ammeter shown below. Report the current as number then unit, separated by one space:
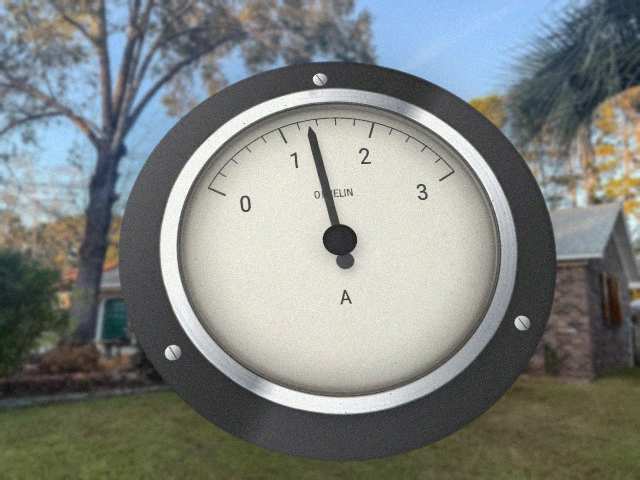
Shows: 1.3 A
